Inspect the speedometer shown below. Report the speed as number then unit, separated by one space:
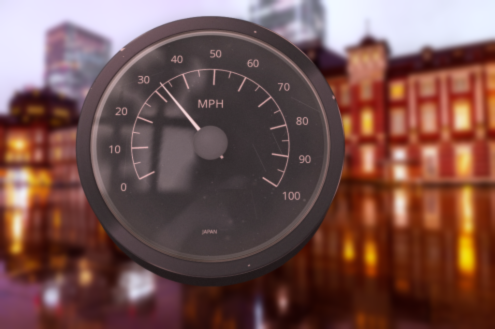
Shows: 32.5 mph
